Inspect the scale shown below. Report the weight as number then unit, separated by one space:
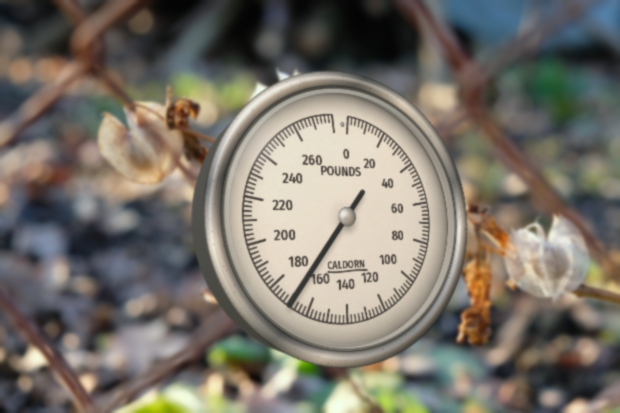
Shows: 170 lb
